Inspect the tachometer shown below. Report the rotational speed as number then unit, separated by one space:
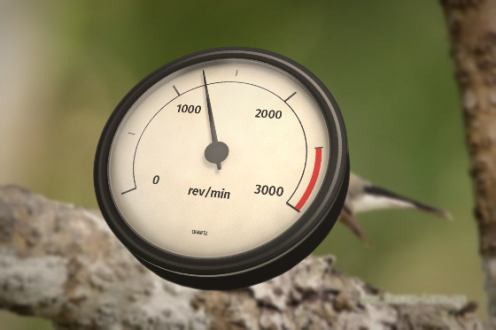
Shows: 1250 rpm
